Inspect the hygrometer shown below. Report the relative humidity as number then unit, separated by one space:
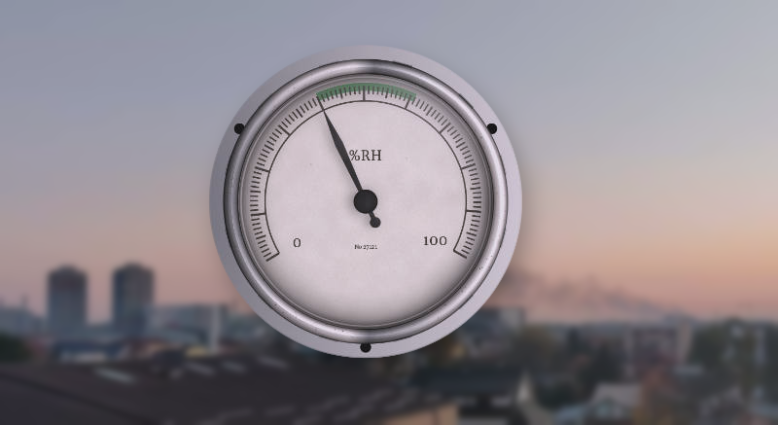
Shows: 40 %
